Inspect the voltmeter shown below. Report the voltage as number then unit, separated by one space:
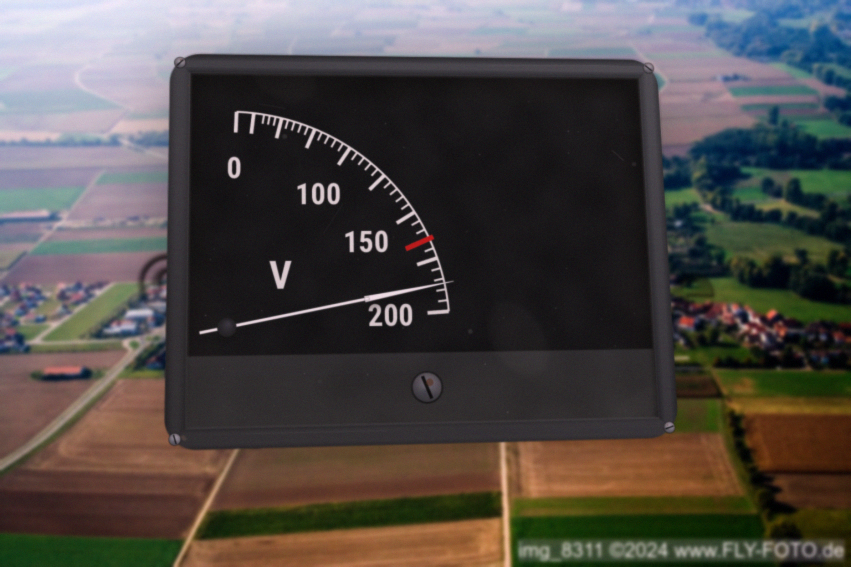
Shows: 187.5 V
